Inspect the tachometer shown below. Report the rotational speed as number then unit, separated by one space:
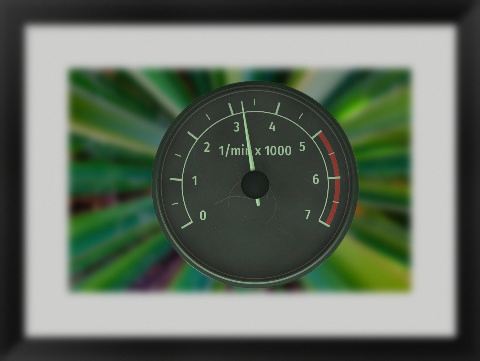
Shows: 3250 rpm
